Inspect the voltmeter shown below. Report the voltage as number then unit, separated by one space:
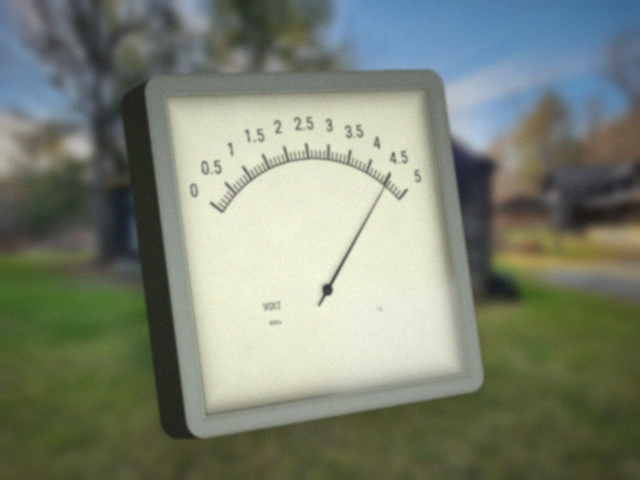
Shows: 4.5 V
